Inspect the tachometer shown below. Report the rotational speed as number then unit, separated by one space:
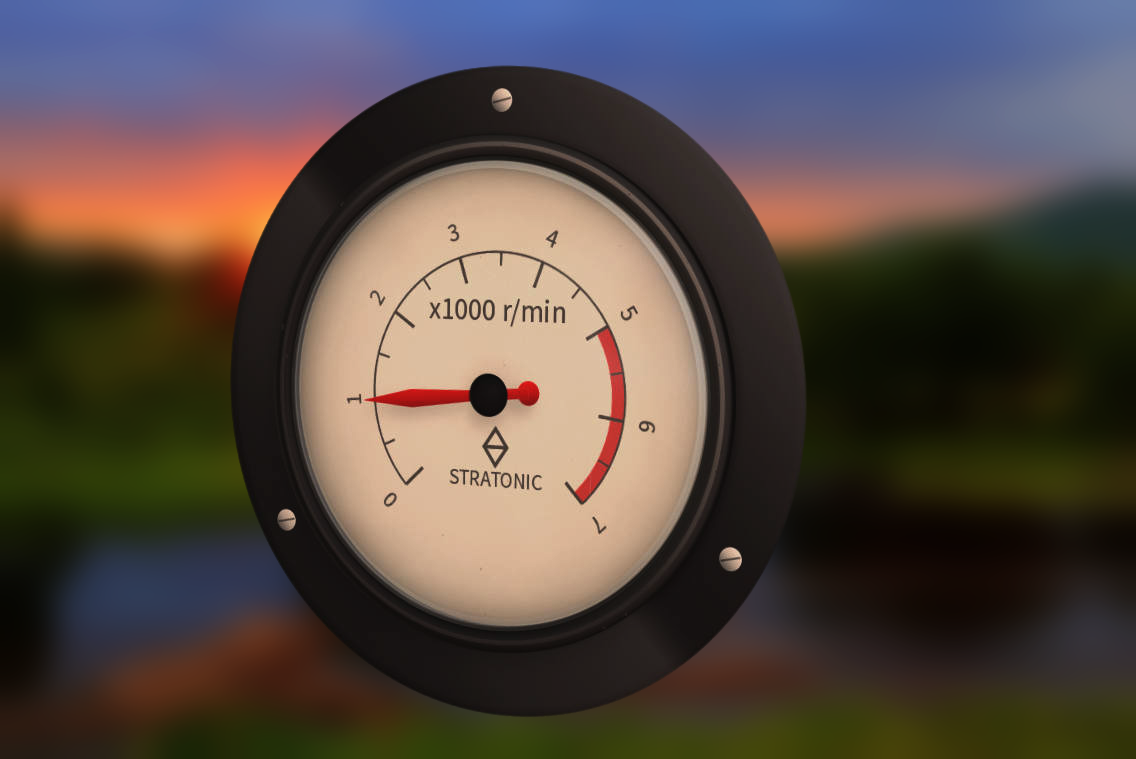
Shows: 1000 rpm
